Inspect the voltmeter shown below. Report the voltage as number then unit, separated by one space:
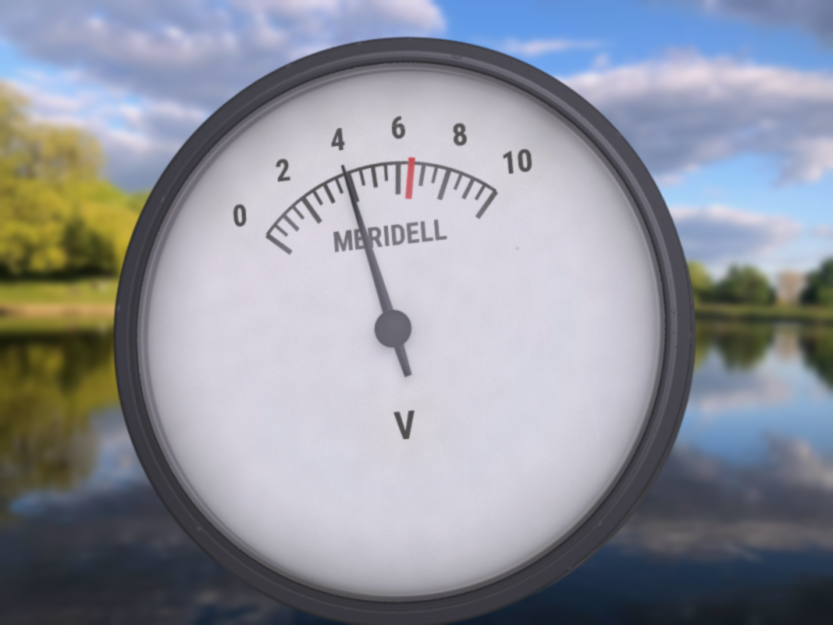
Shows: 4 V
